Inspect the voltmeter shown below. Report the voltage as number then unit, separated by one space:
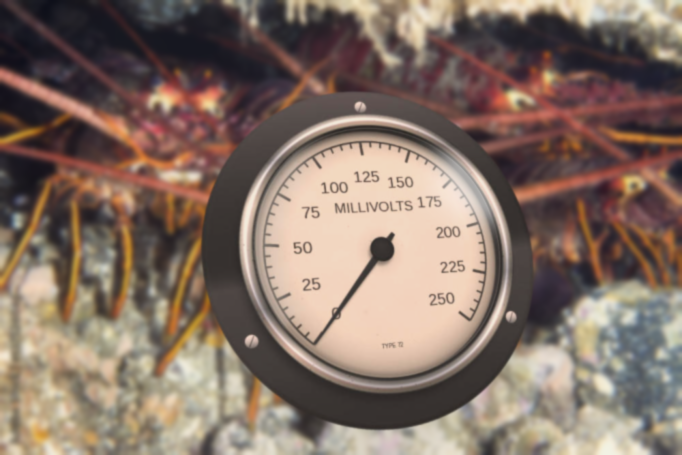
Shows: 0 mV
